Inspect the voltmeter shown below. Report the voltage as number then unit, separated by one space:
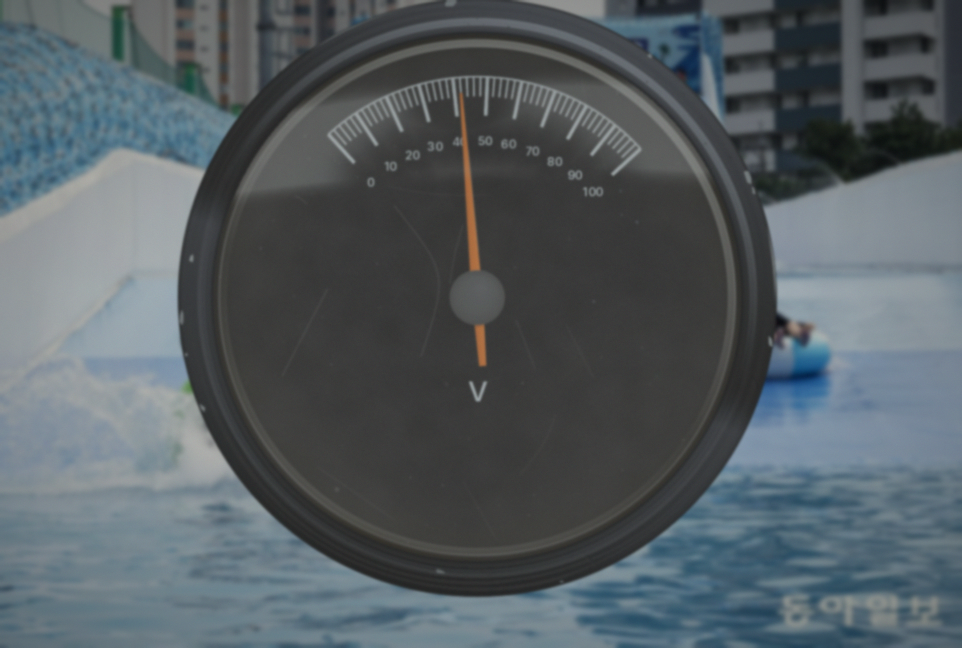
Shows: 42 V
